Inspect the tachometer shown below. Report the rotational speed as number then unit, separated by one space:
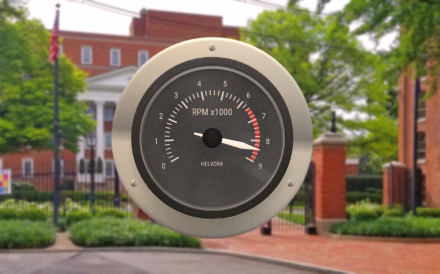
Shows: 8400 rpm
